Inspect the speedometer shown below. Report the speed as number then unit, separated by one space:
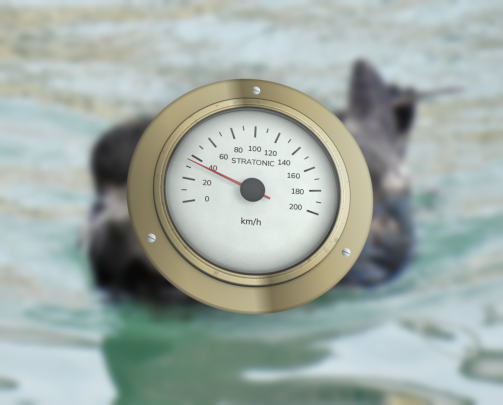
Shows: 35 km/h
